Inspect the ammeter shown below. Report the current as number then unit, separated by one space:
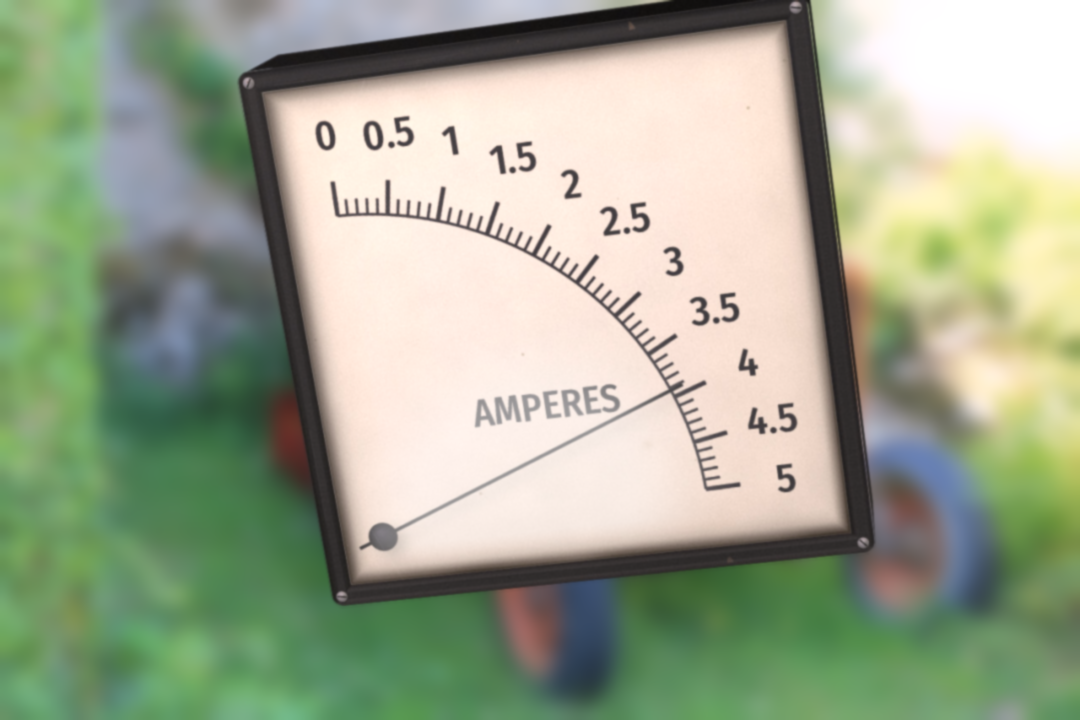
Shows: 3.9 A
